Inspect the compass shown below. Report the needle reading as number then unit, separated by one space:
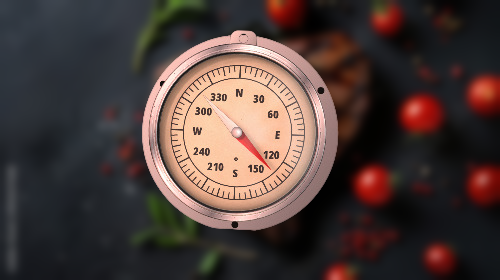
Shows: 135 °
